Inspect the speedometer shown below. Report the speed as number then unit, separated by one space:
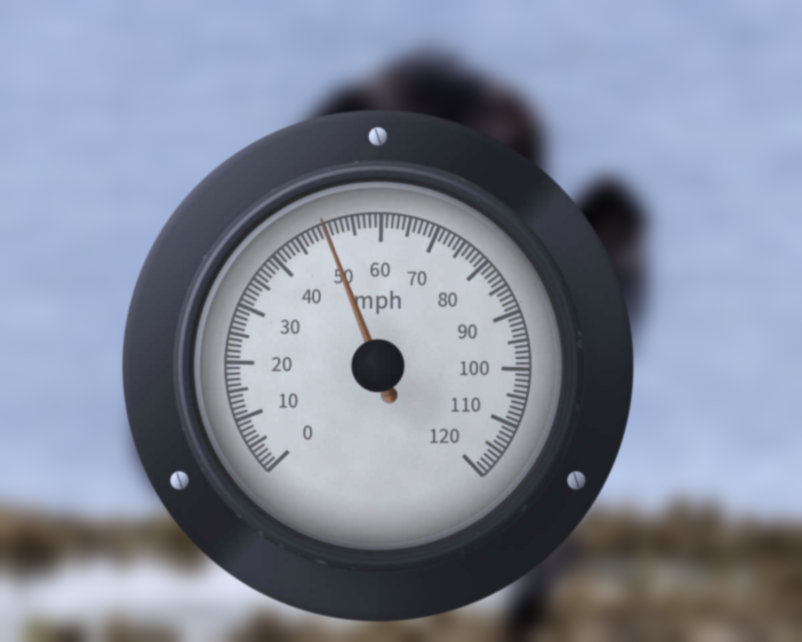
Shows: 50 mph
